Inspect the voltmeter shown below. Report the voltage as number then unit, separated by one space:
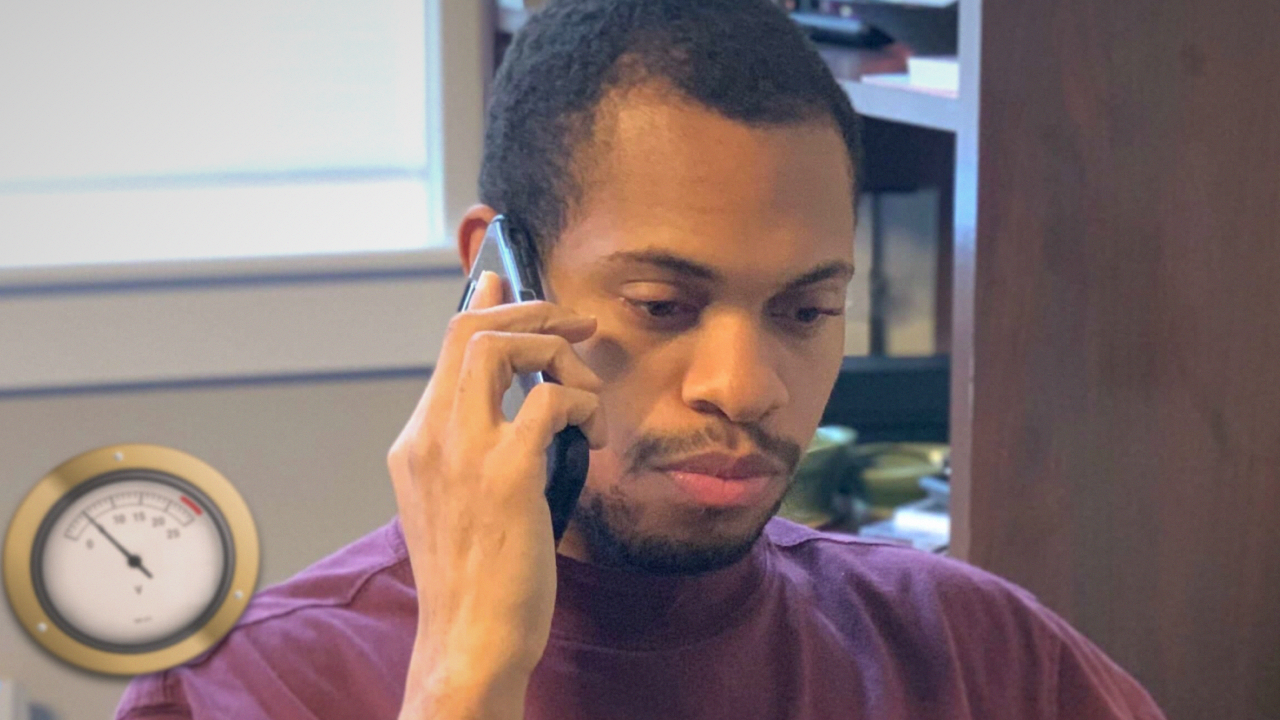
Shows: 5 V
